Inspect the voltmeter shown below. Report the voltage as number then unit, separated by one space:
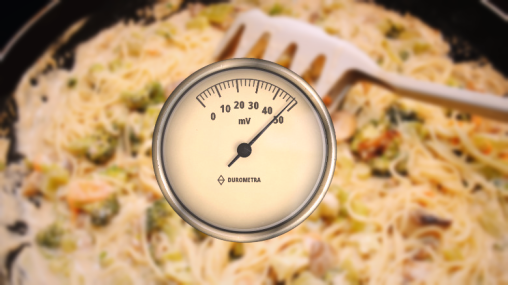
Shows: 48 mV
